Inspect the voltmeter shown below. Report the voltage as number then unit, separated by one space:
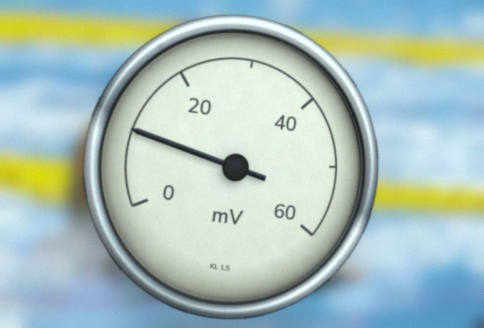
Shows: 10 mV
